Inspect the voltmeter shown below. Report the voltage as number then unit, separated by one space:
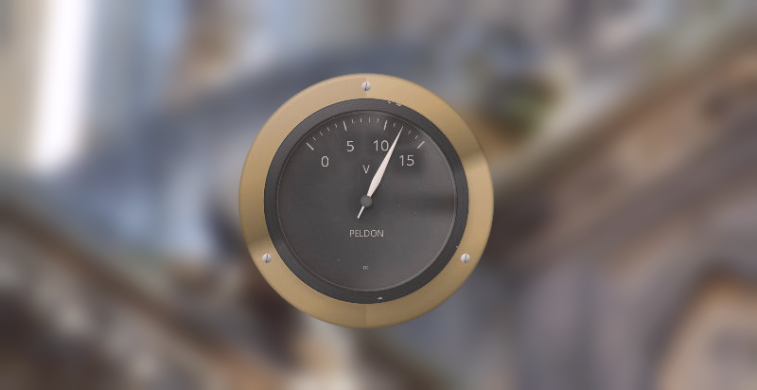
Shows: 12 V
